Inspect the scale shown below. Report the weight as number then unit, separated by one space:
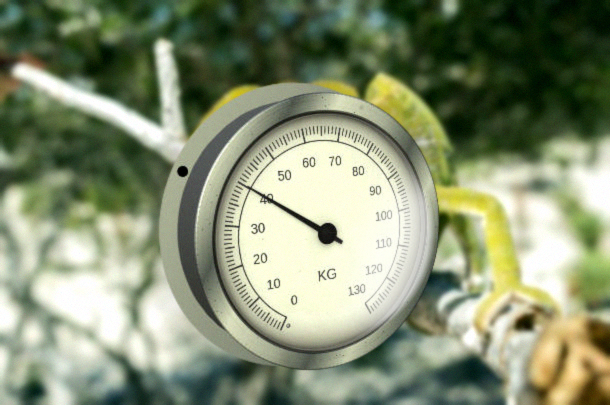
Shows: 40 kg
